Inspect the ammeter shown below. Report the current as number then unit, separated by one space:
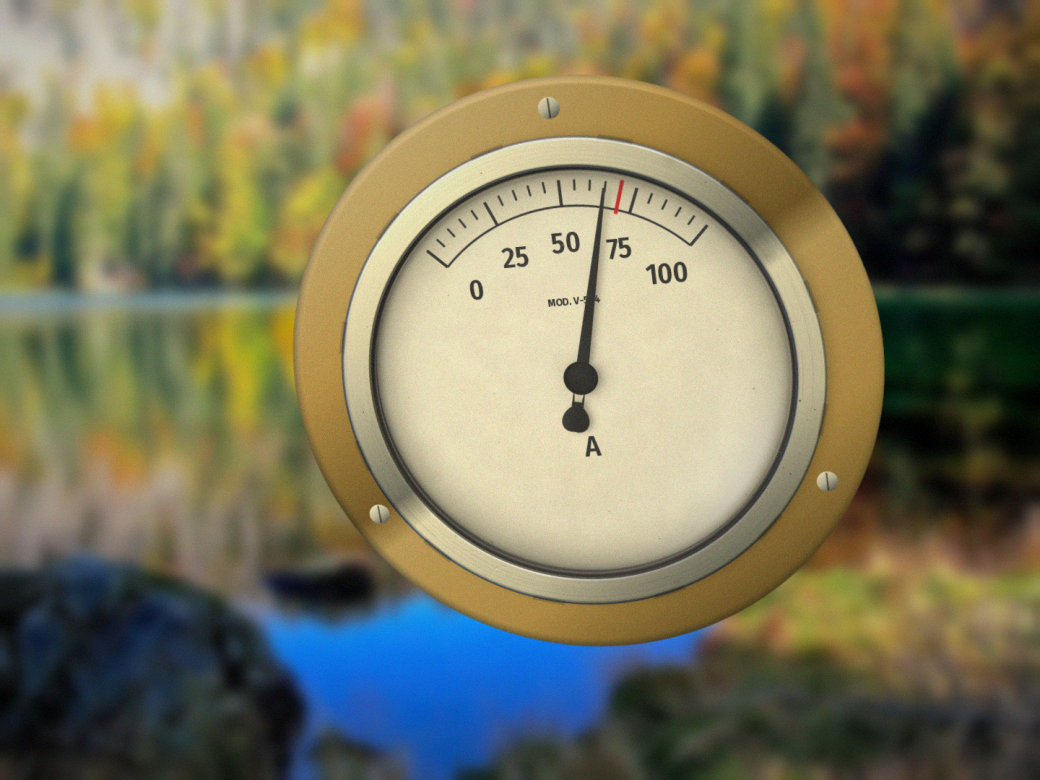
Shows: 65 A
